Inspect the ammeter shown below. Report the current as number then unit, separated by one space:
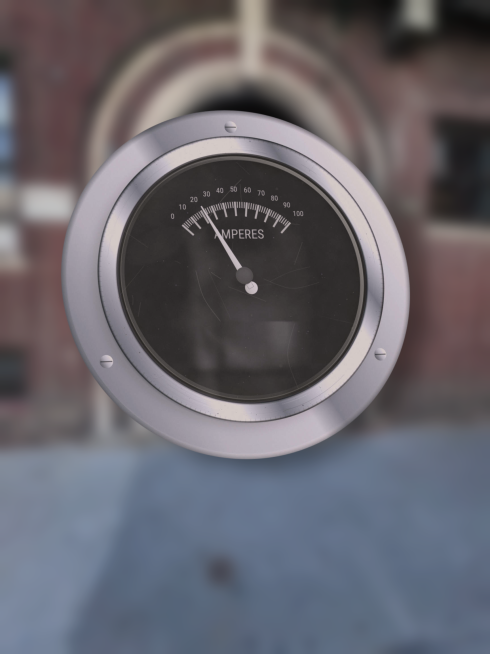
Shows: 20 A
